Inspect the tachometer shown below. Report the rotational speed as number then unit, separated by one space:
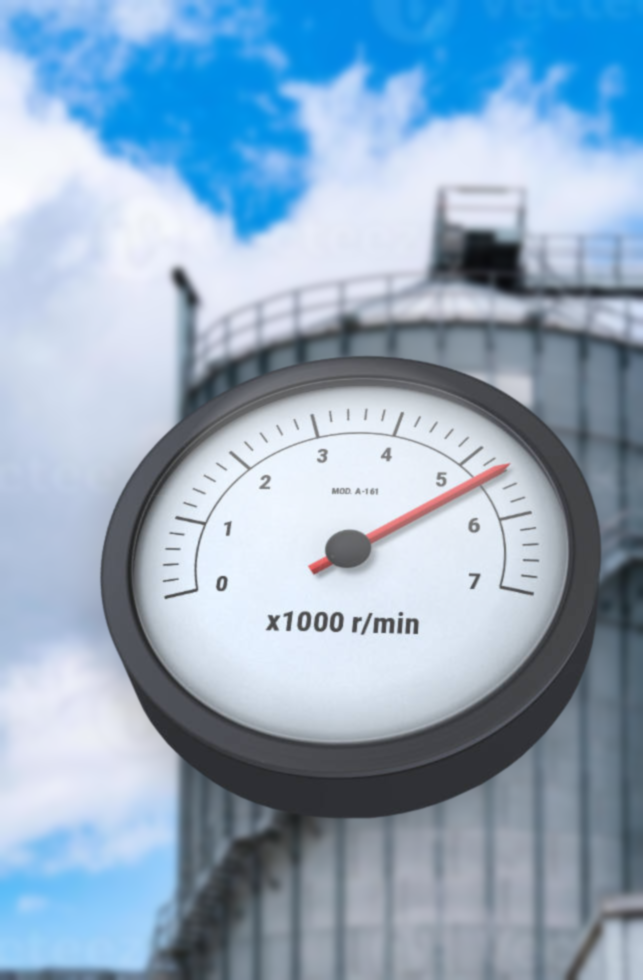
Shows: 5400 rpm
